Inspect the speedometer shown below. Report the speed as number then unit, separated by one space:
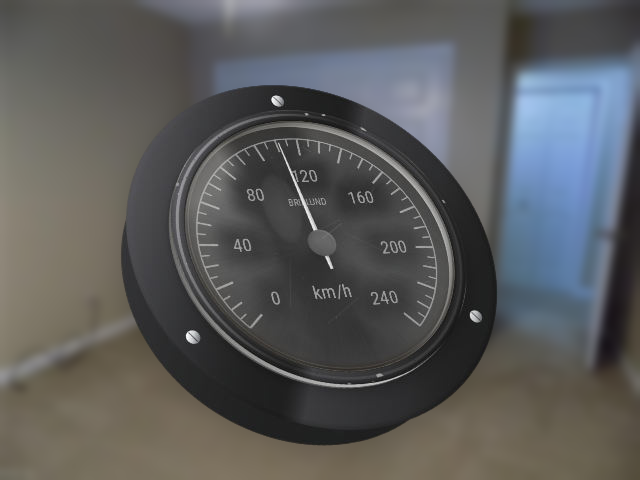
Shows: 110 km/h
